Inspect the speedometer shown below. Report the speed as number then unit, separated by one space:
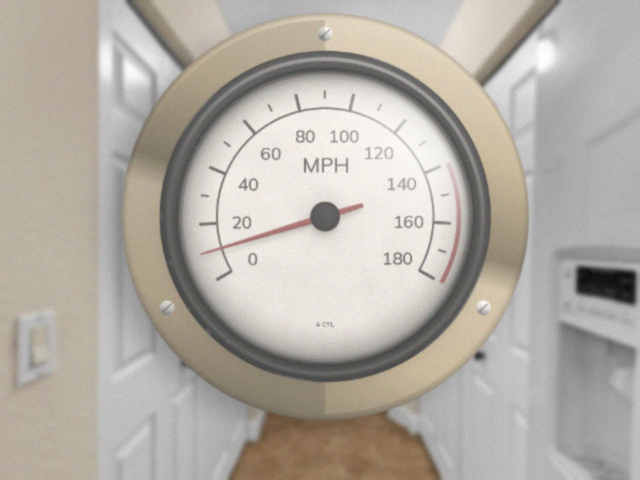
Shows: 10 mph
